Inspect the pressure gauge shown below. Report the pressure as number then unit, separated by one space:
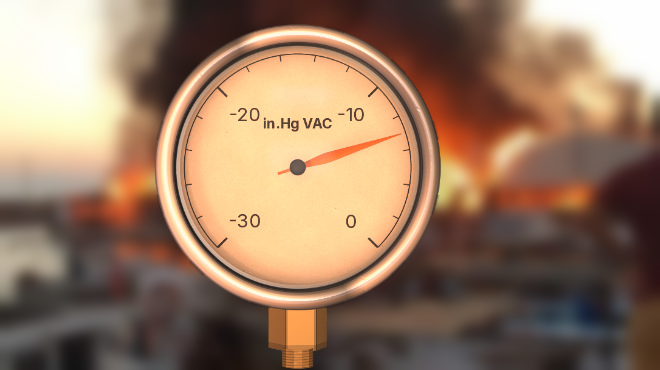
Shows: -7 inHg
